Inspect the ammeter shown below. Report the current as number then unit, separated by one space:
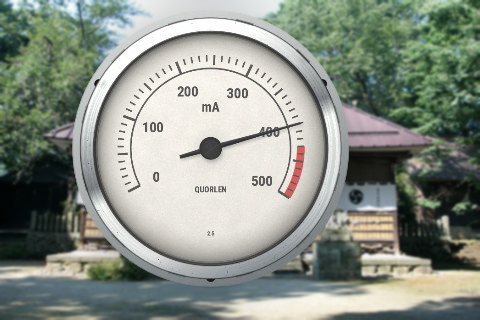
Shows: 400 mA
